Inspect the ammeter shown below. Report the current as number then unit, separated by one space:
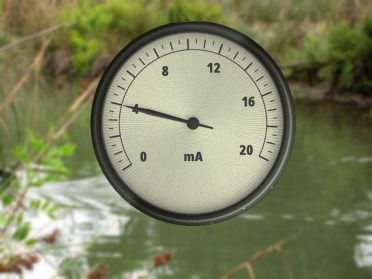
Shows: 4 mA
